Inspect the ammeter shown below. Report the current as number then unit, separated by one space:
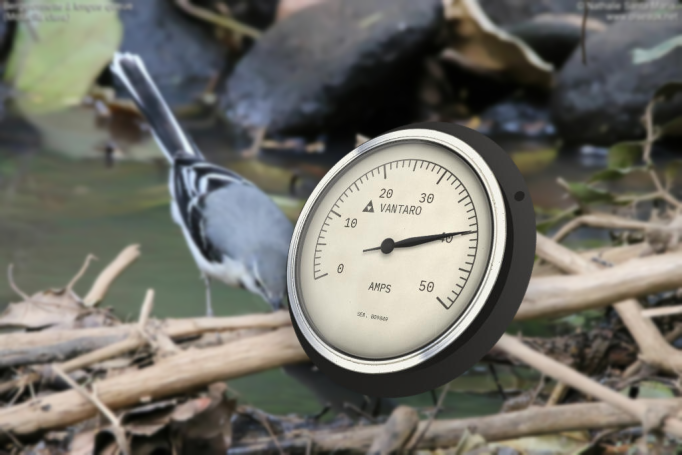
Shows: 40 A
